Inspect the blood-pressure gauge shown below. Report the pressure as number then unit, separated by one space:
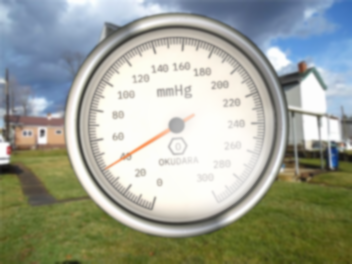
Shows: 40 mmHg
